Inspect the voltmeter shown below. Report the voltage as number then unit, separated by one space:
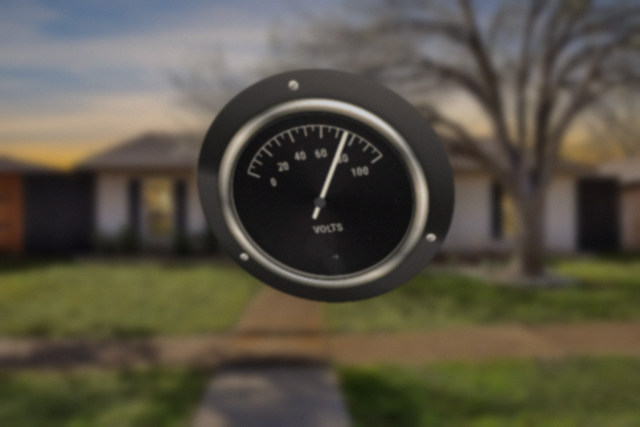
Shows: 75 V
